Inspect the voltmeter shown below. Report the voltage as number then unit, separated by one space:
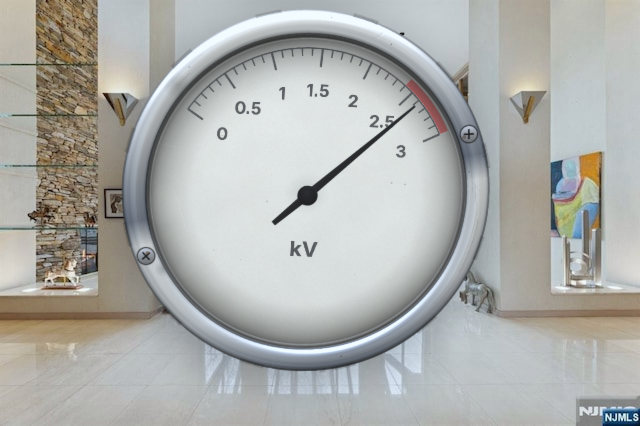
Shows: 2.6 kV
